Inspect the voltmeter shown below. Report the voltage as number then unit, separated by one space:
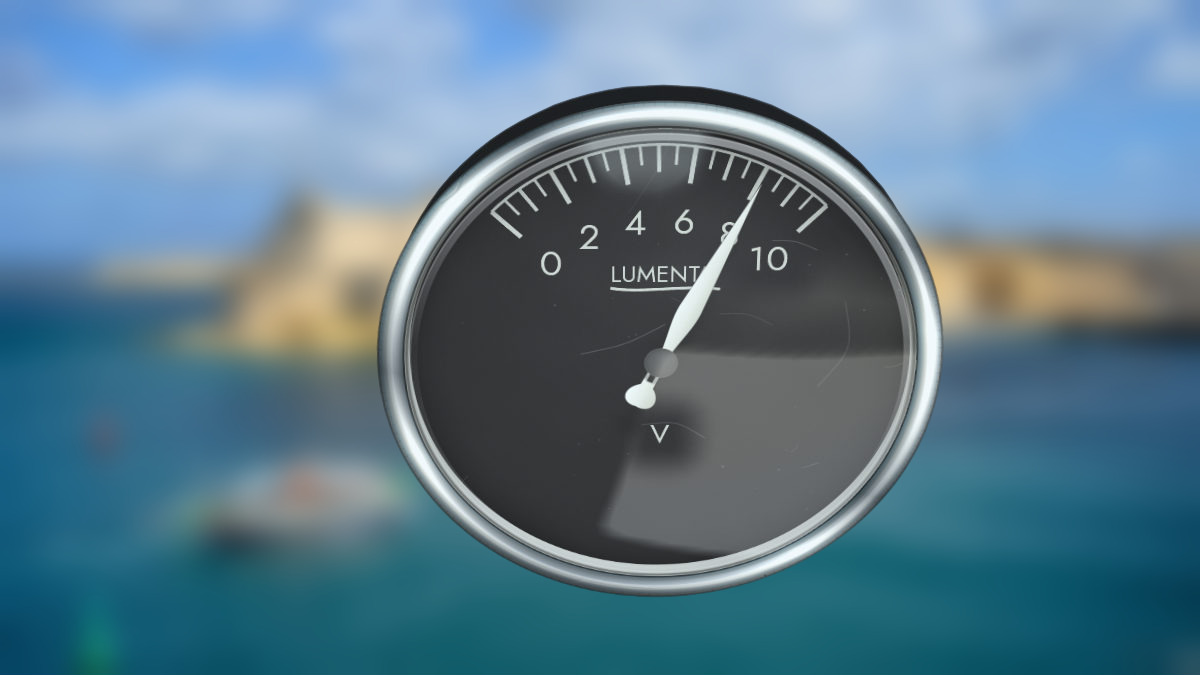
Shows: 8 V
